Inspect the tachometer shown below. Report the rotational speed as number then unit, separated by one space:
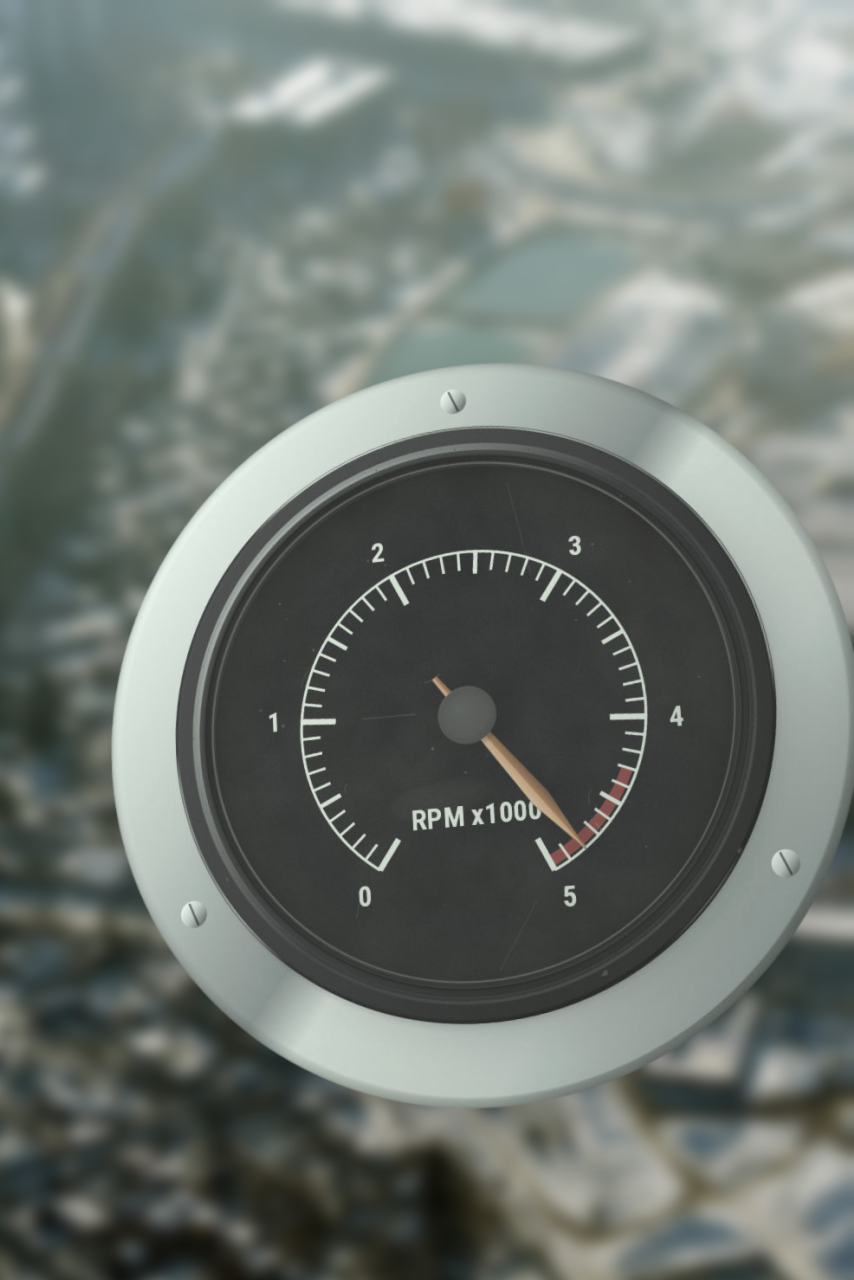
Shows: 4800 rpm
